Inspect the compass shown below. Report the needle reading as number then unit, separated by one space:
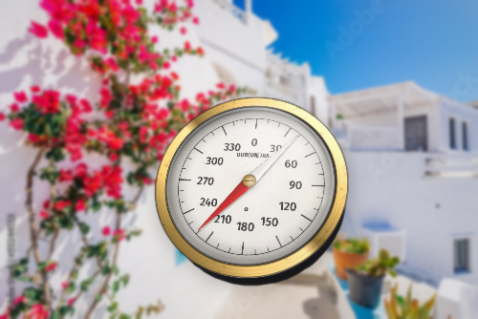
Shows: 220 °
